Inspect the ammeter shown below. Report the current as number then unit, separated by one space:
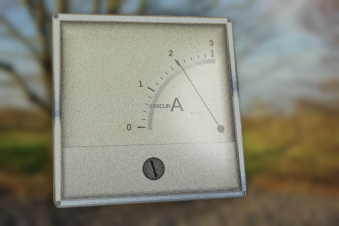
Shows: 2 A
